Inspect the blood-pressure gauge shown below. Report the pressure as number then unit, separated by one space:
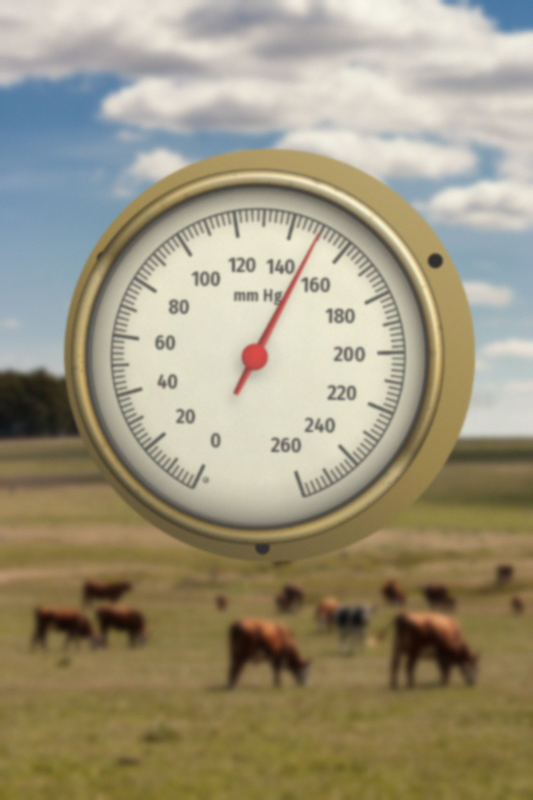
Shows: 150 mmHg
